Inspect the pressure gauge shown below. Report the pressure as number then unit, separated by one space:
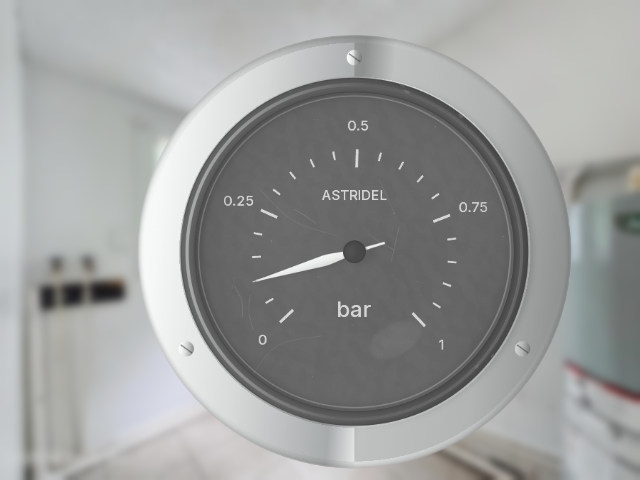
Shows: 0.1 bar
